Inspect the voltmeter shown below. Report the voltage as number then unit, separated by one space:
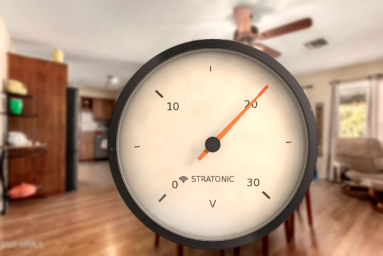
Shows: 20 V
